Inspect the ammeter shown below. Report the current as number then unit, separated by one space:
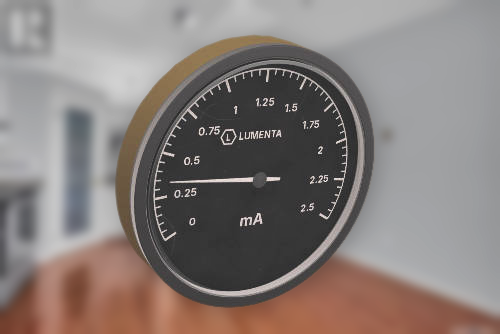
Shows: 0.35 mA
